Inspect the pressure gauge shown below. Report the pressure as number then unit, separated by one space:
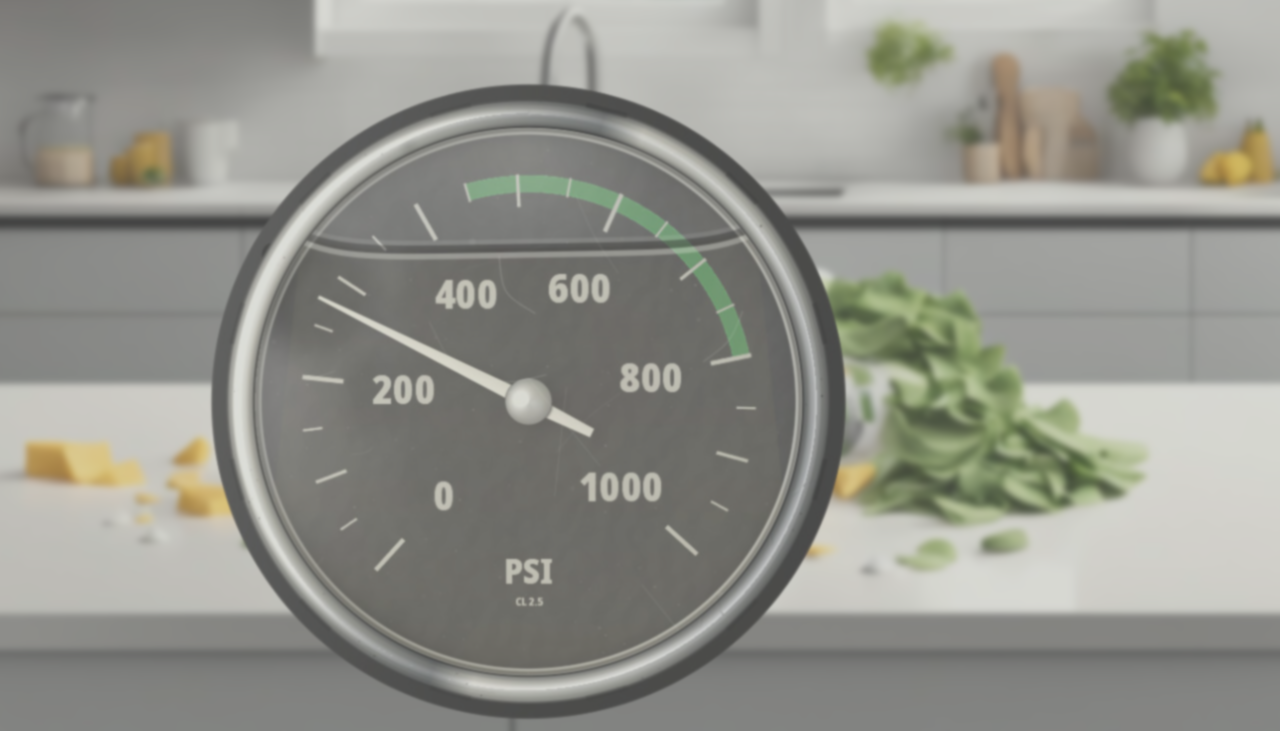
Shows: 275 psi
